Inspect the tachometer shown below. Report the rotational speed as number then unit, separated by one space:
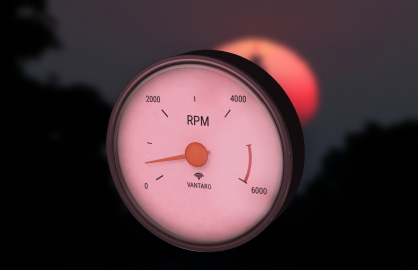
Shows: 500 rpm
